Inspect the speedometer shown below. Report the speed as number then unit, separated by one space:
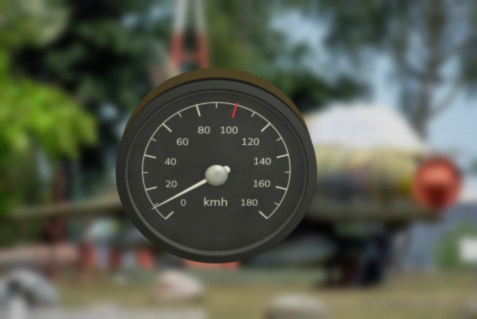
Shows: 10 km/h
